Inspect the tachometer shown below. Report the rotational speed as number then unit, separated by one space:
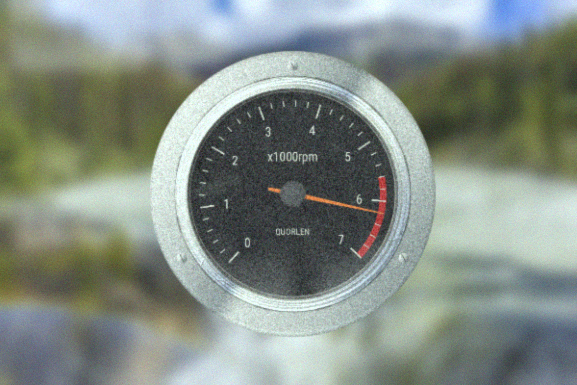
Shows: 6200 rpm
